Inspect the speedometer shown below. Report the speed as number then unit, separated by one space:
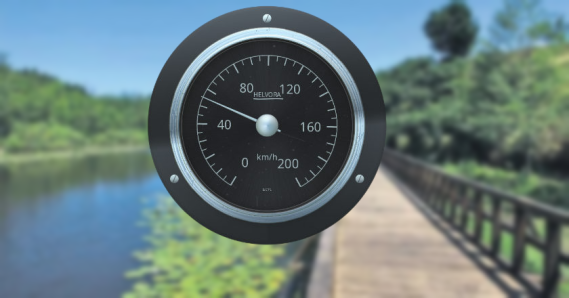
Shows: 55 km/h
